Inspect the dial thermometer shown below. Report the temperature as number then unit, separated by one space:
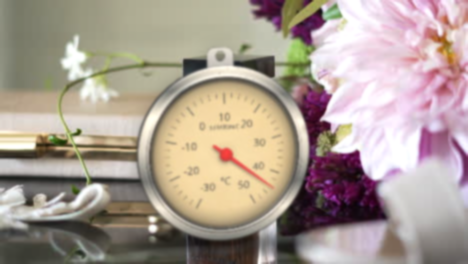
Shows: 44 °C
